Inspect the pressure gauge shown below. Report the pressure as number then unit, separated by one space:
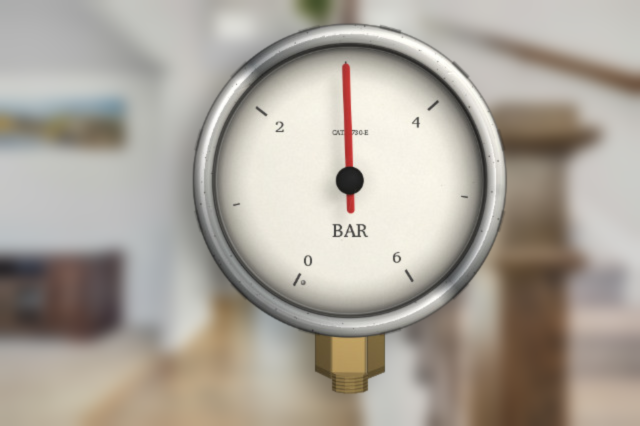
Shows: 3 bar
